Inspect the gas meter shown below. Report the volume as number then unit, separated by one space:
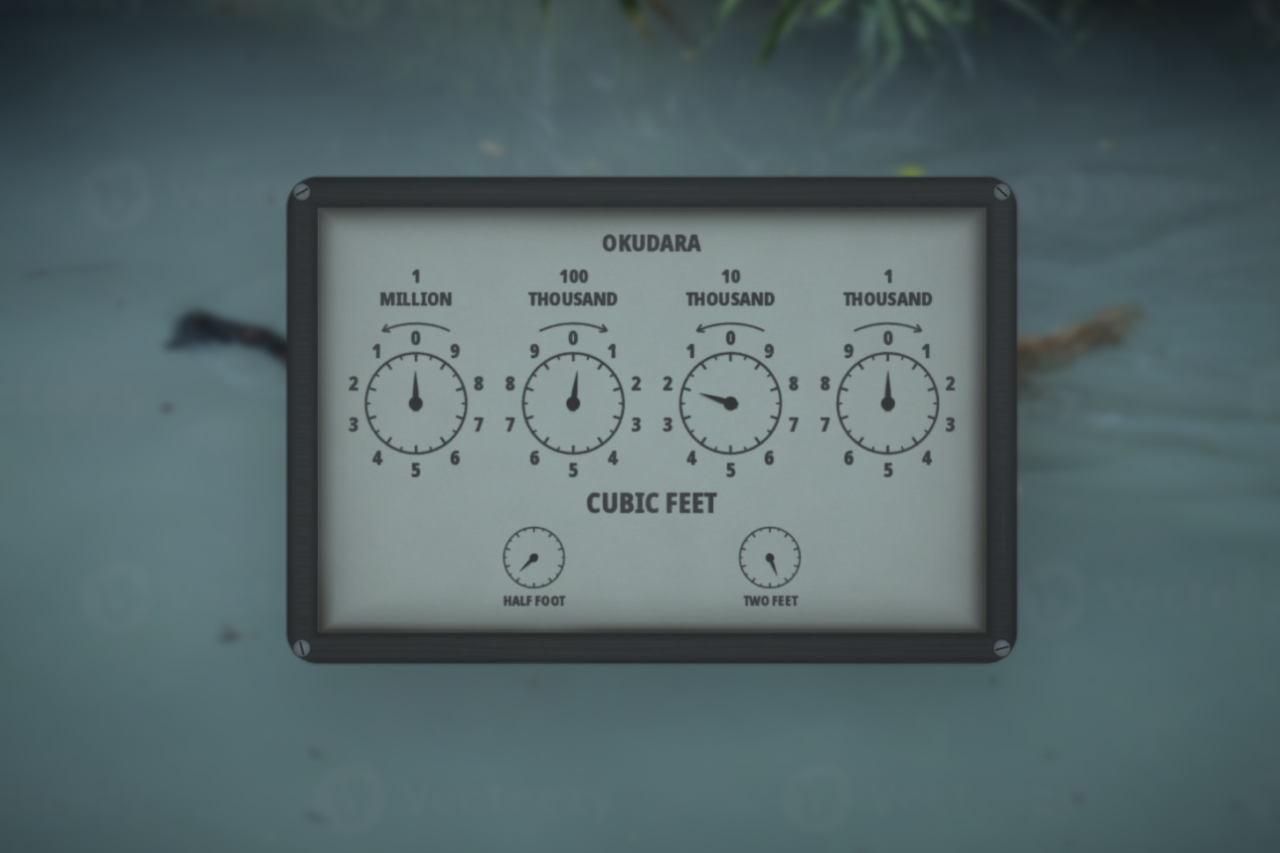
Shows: 2000 ft³
